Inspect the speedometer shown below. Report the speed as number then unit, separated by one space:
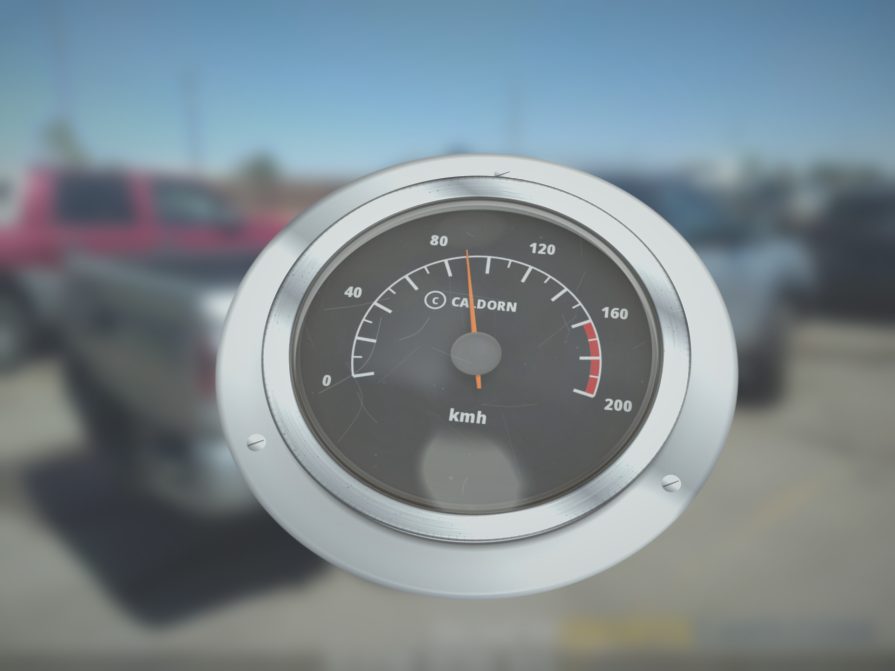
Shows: 90 km/h
